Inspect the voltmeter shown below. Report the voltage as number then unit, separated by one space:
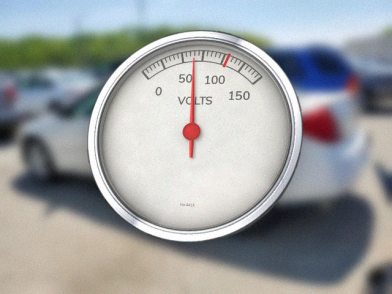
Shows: 65 V
